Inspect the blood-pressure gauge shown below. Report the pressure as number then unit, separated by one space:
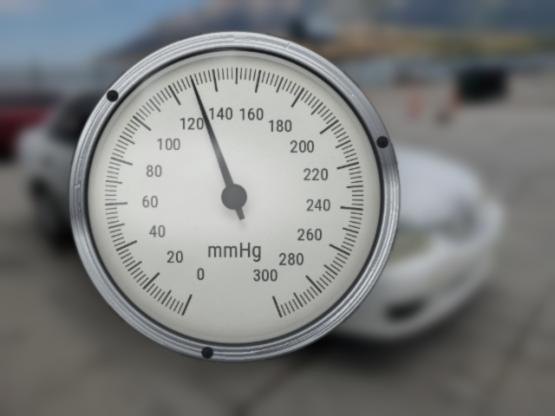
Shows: 130 mmHg
